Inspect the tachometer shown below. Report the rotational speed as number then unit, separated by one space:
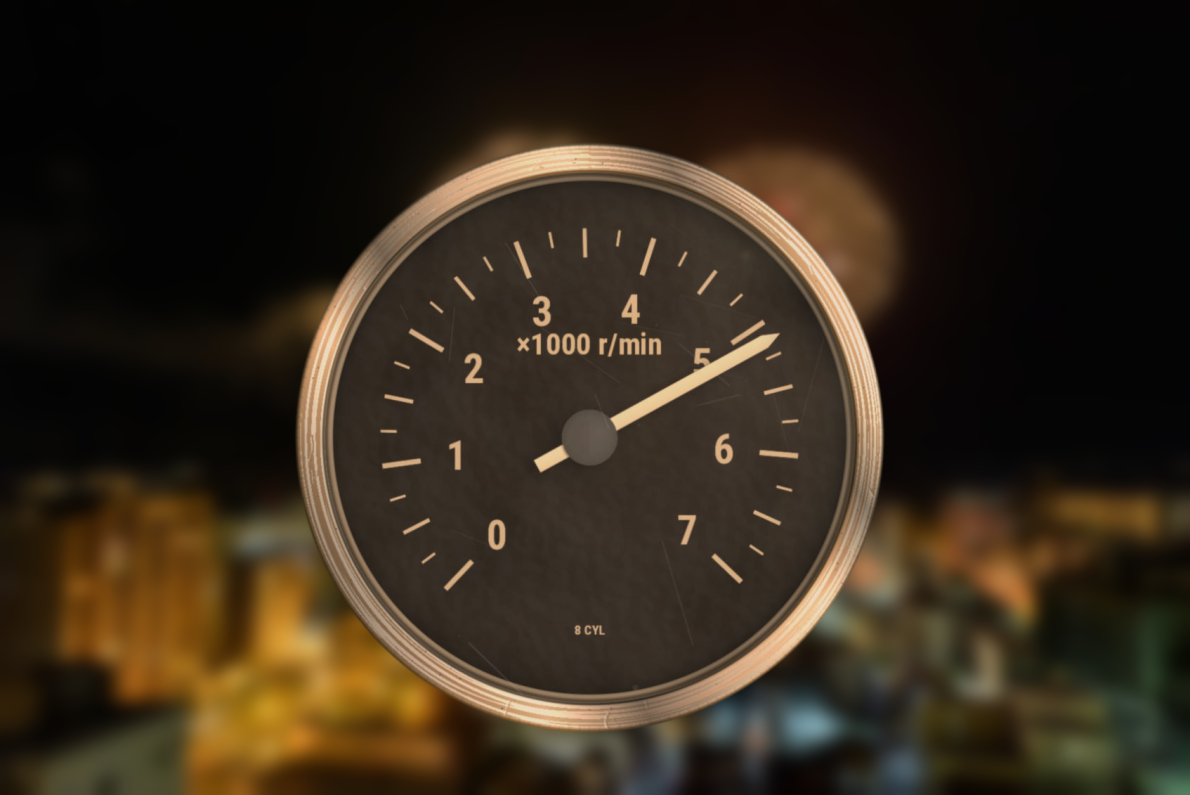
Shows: 5125 rpm
